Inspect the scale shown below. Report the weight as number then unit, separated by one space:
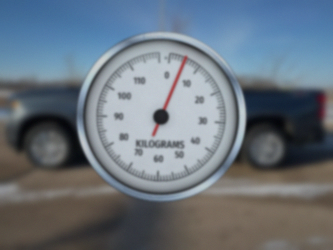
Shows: 5 kg
